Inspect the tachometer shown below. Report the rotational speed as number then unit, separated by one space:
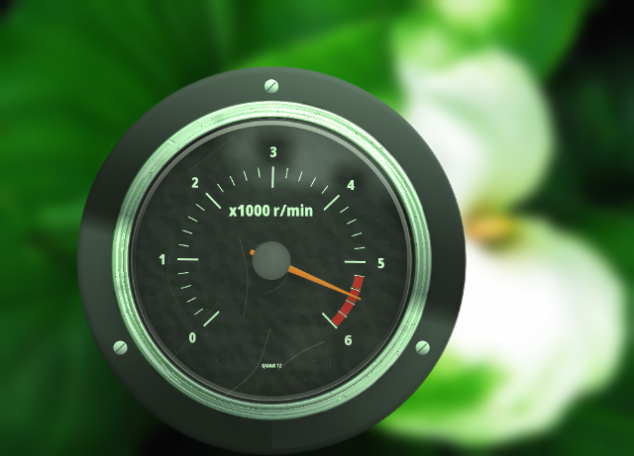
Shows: 5500 rpm
